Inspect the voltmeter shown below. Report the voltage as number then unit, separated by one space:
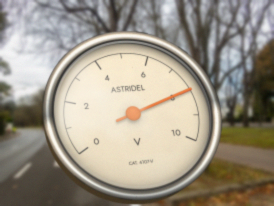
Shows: 8 V
